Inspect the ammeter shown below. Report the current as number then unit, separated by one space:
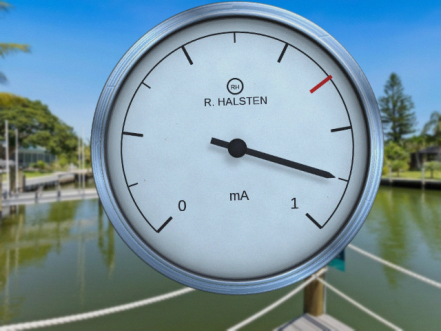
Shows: 0.9 mA
